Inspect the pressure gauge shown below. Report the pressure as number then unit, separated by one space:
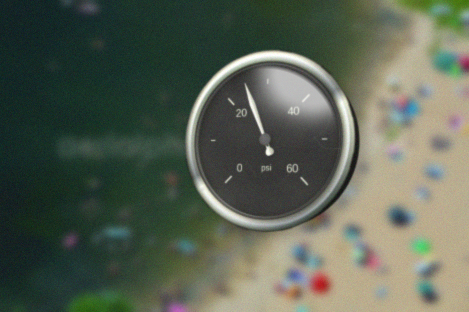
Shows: 25 psi
